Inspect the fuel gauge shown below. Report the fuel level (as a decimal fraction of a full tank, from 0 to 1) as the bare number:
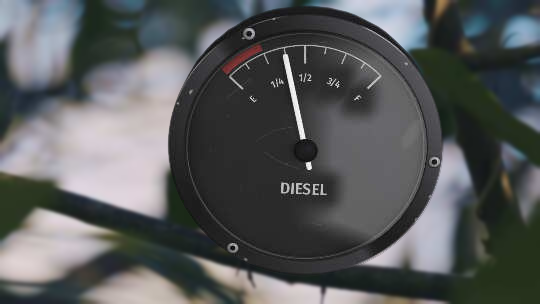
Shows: 0.375
